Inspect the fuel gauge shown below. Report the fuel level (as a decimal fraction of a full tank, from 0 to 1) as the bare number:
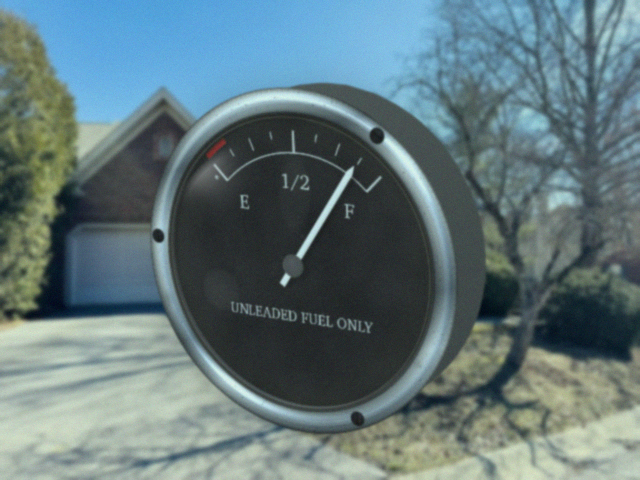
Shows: 0.875
